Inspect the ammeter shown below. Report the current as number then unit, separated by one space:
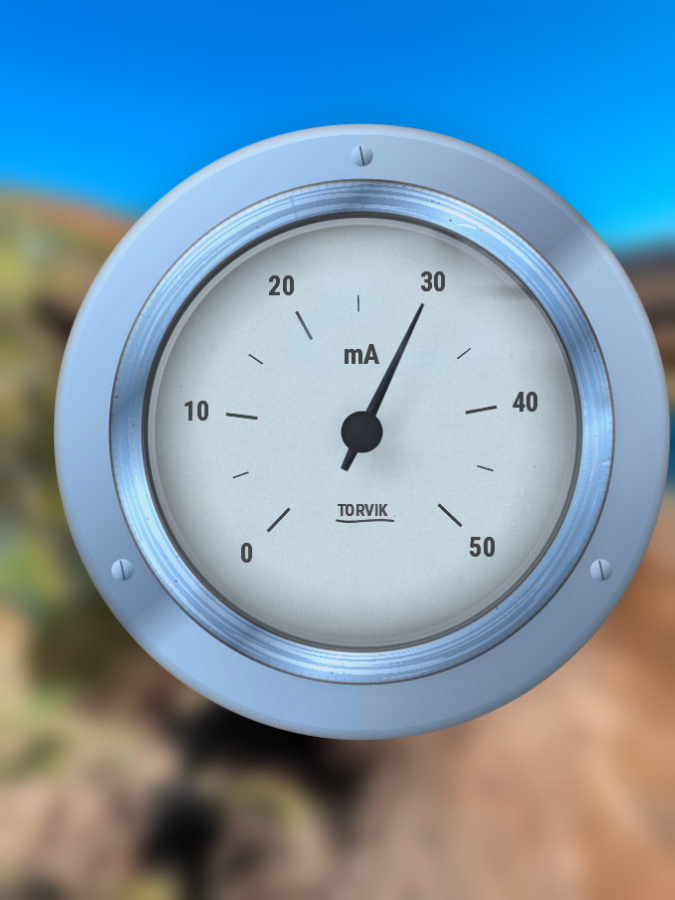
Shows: 30 mA
